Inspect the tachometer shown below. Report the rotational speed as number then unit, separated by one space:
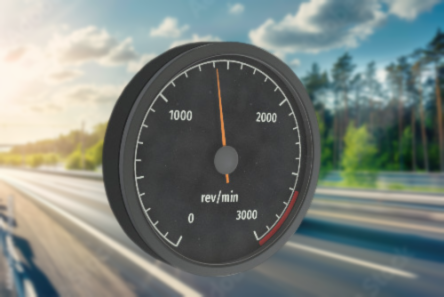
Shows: 1400 rpm
